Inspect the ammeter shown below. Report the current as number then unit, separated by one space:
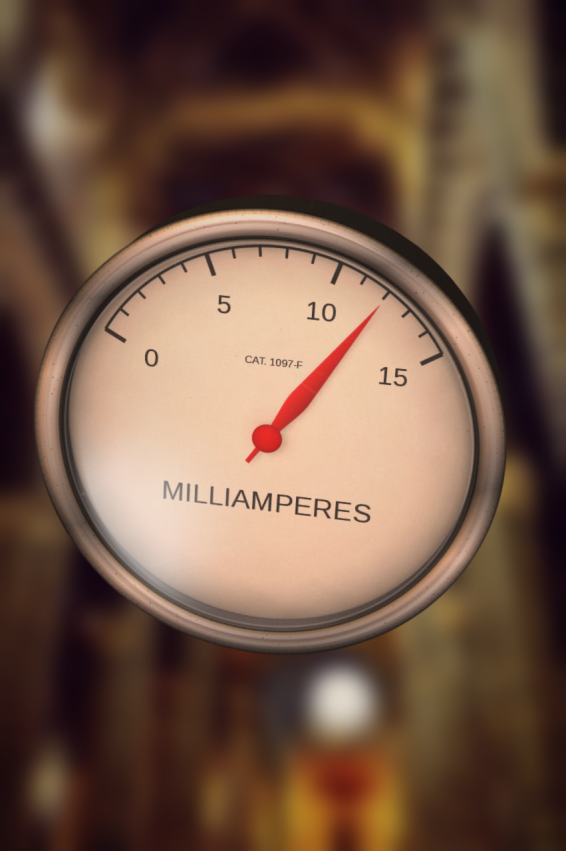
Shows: 12 mA
